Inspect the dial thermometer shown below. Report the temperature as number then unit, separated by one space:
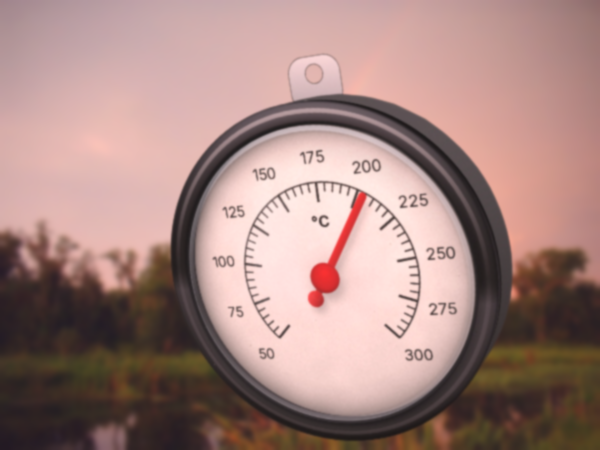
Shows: 205 °C
